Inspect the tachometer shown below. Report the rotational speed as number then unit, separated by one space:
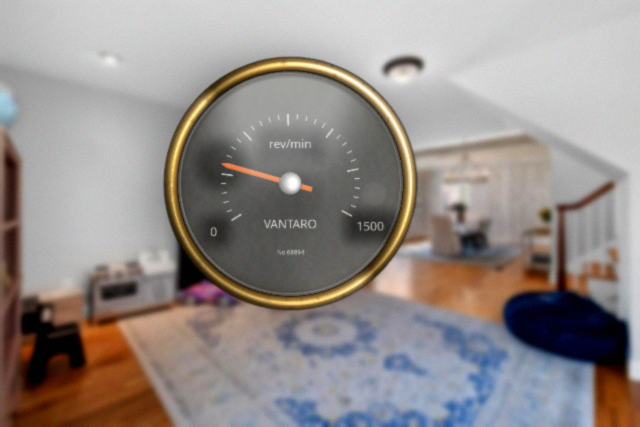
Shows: 300 rpm
